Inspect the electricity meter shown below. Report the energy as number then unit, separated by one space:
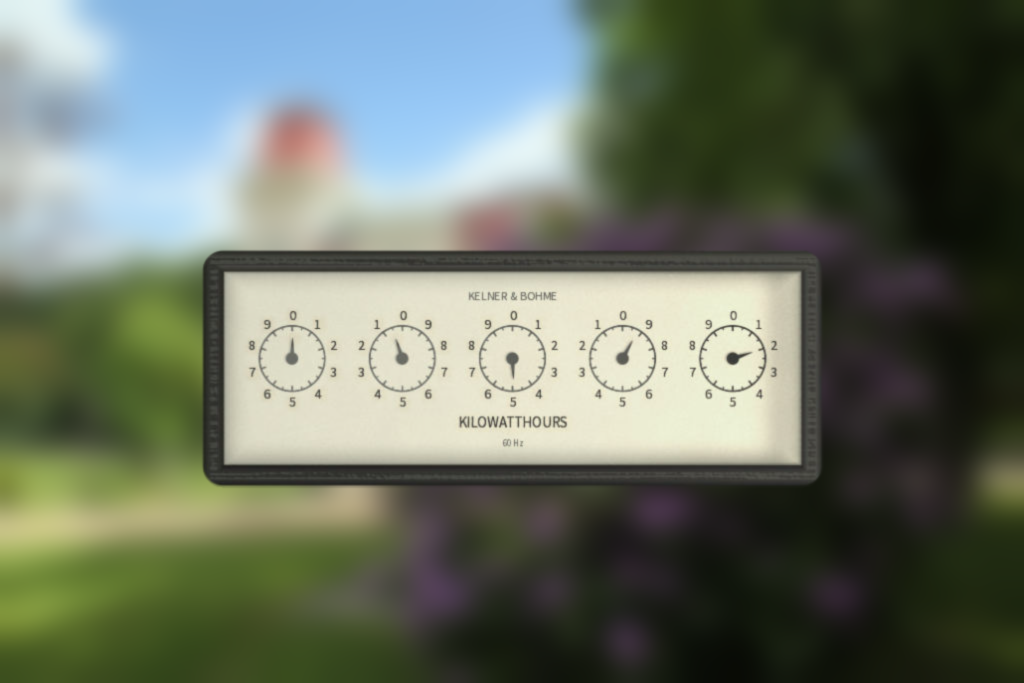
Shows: 492 kWh
